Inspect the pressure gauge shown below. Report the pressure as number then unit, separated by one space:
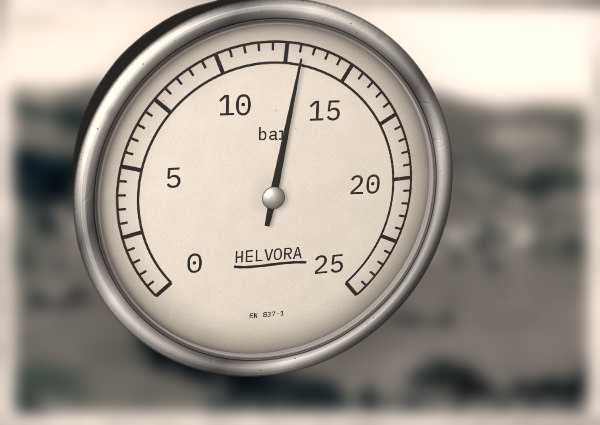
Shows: 13 bar
